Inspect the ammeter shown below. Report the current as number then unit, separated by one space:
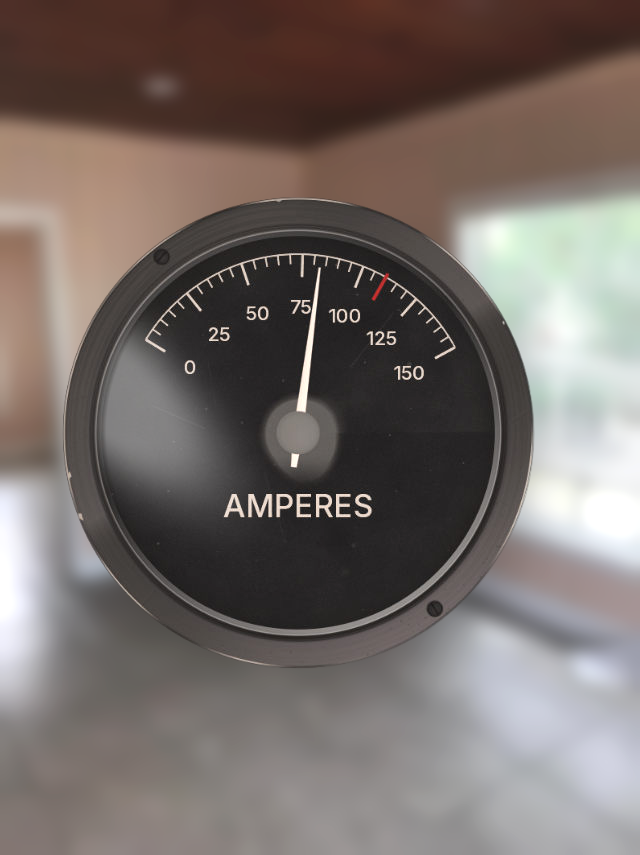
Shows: 82.5 A
